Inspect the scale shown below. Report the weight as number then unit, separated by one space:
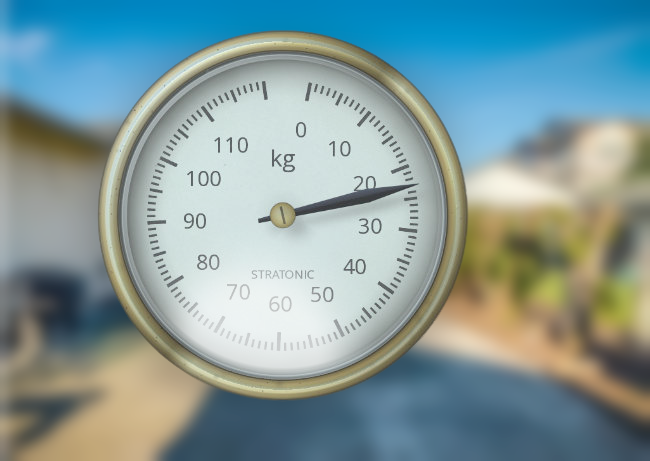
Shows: 23 kg
